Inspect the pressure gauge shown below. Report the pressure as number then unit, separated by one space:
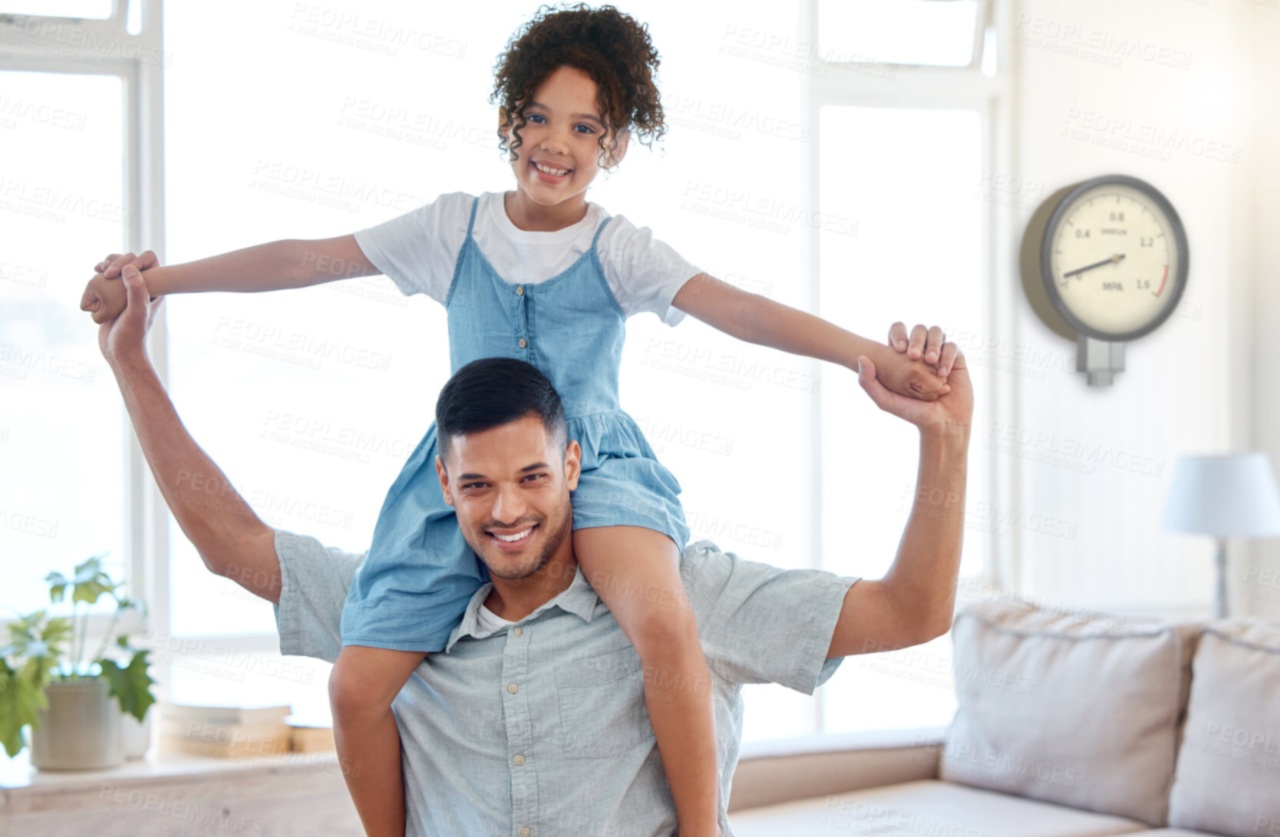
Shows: 0.05 MPa
